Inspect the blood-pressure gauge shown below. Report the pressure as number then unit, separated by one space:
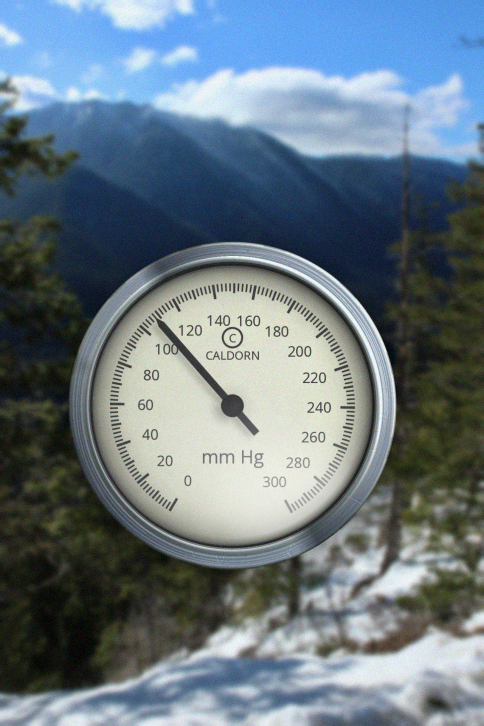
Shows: 108 mmHg
